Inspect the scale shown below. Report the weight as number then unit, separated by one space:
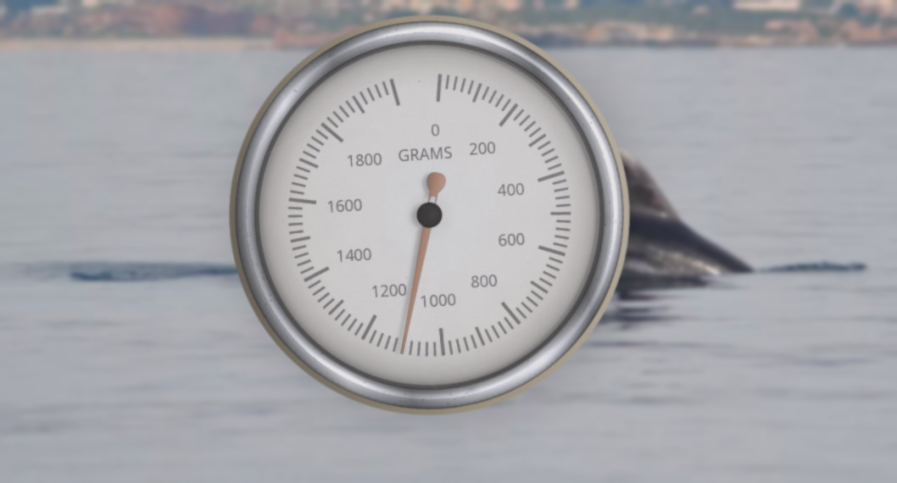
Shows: 1100 g
